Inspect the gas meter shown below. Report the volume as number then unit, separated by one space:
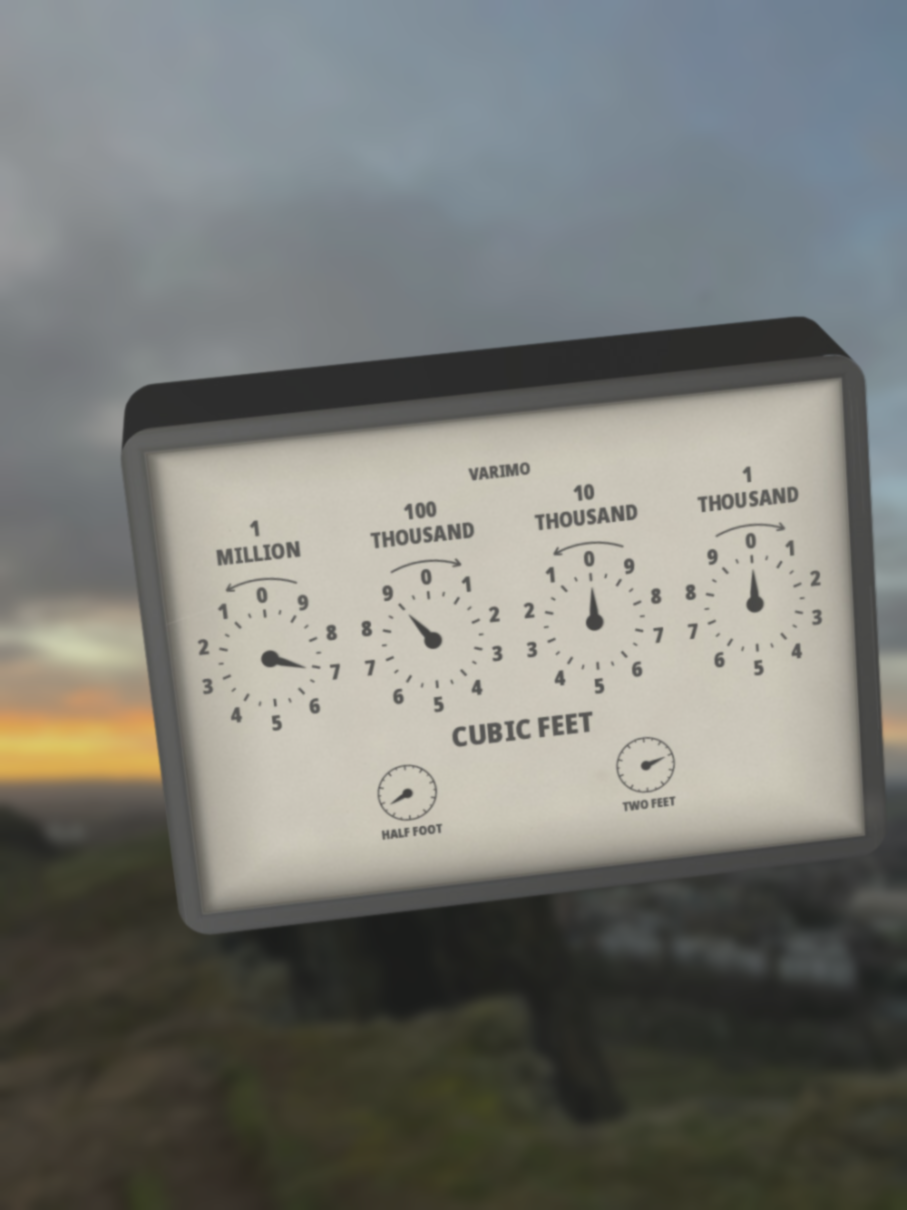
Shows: 690000 ft³
